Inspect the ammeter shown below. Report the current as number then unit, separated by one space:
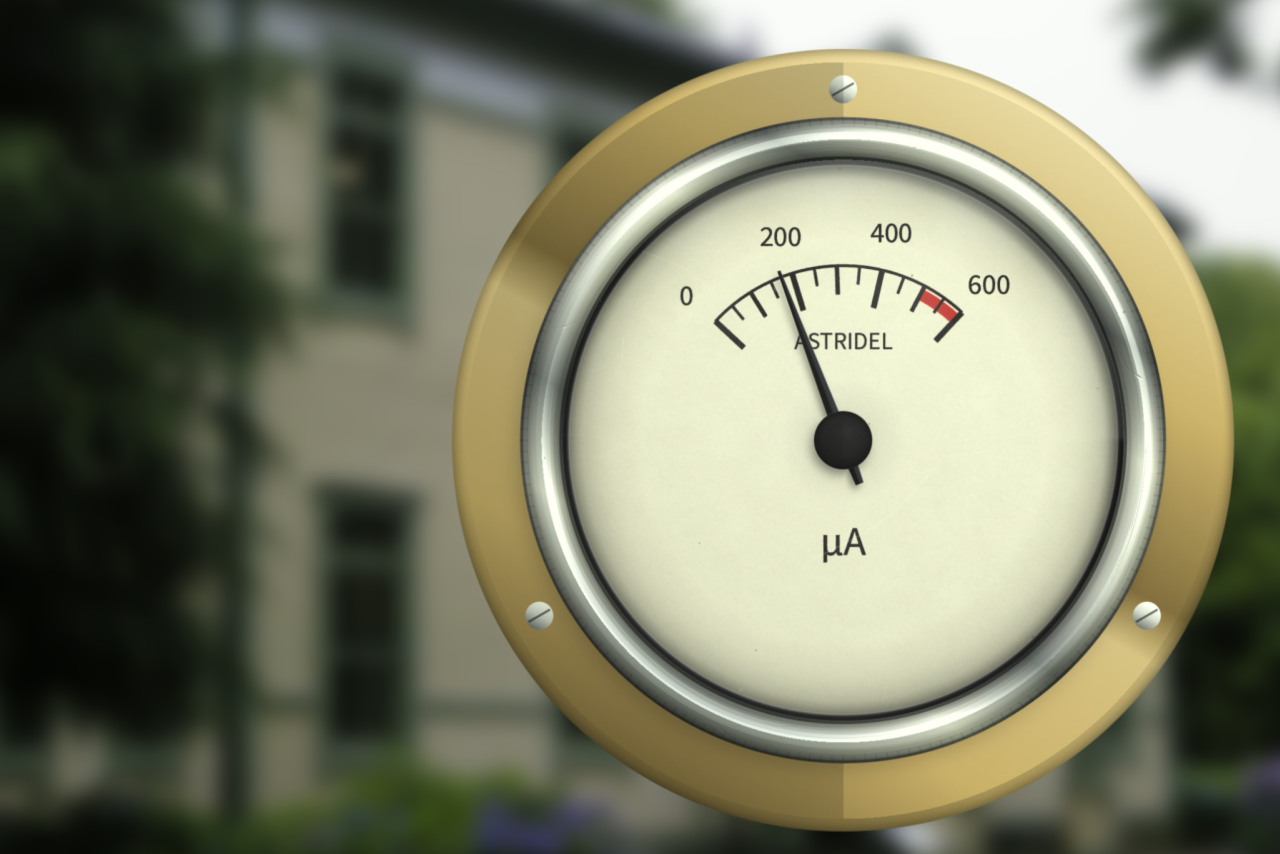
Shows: 175 µA
